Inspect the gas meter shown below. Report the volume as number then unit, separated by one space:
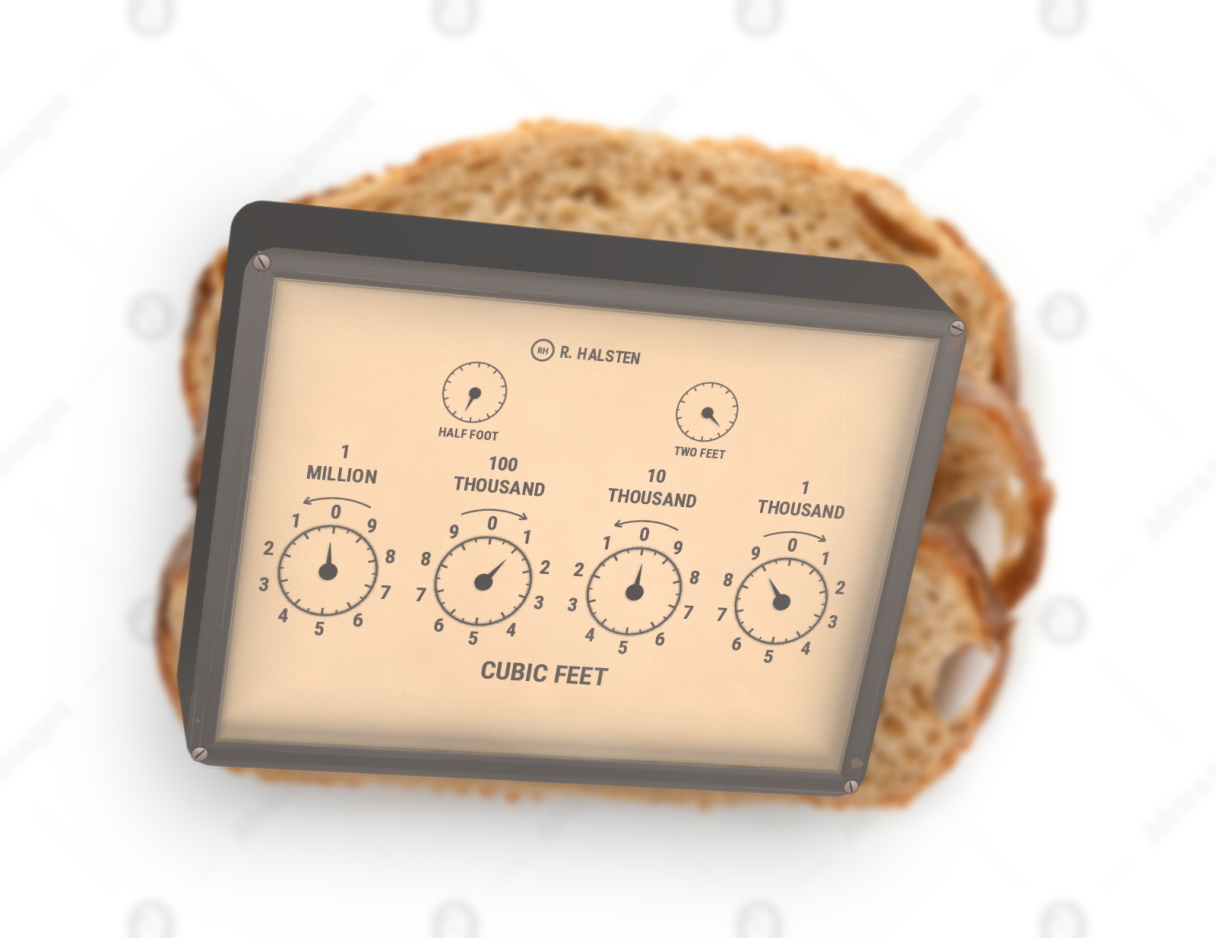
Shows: 9900 ft³
